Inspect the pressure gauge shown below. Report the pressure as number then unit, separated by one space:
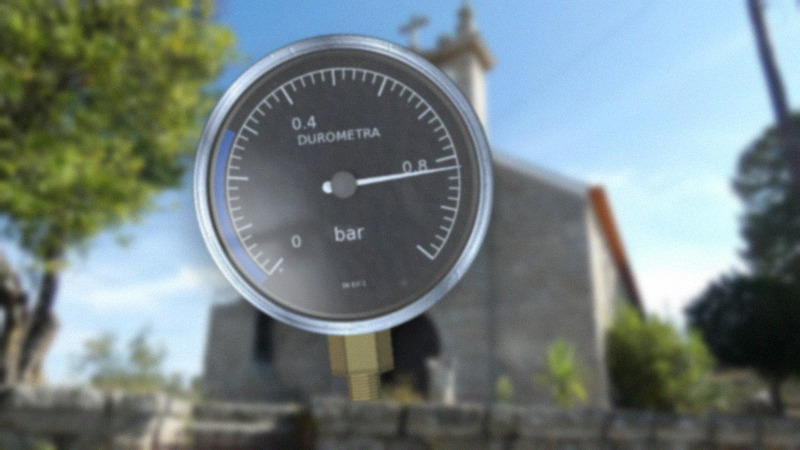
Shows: 0.82 bar
